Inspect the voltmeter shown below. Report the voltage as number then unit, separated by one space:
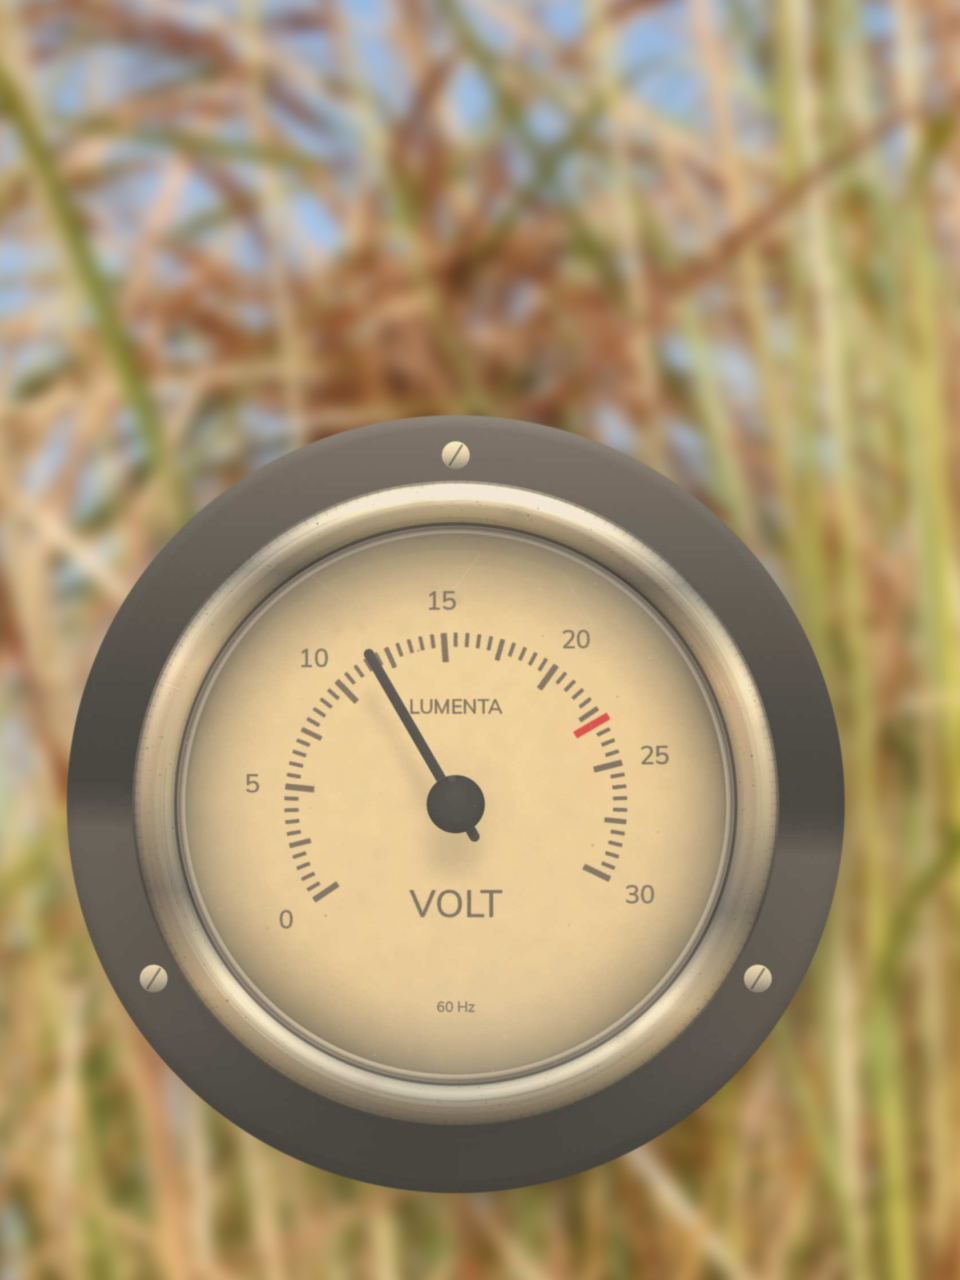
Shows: 11.75 V
